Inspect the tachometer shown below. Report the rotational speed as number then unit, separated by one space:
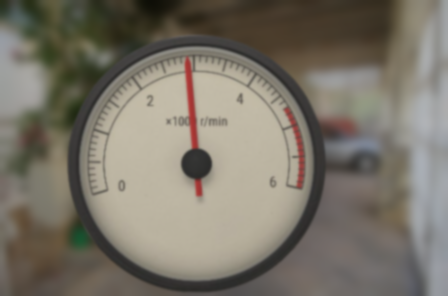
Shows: 2900 rpm
